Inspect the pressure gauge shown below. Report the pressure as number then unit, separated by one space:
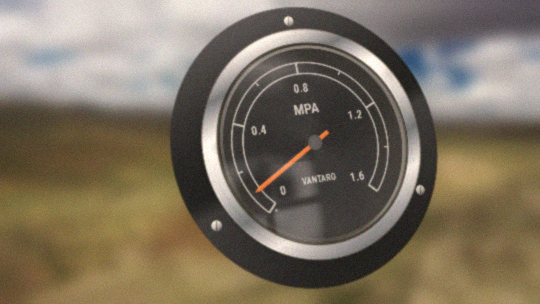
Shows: 0.1 MPa
